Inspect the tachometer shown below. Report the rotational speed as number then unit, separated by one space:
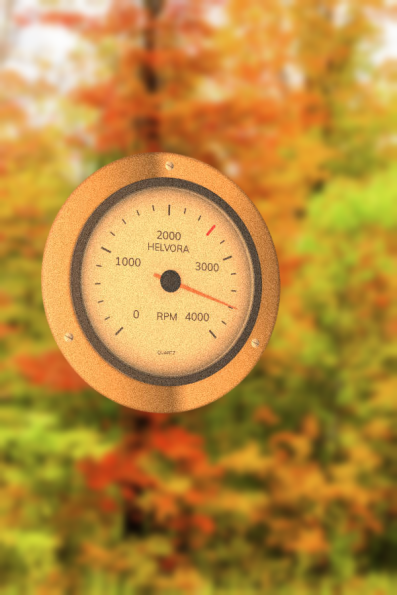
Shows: 3600 rpm
